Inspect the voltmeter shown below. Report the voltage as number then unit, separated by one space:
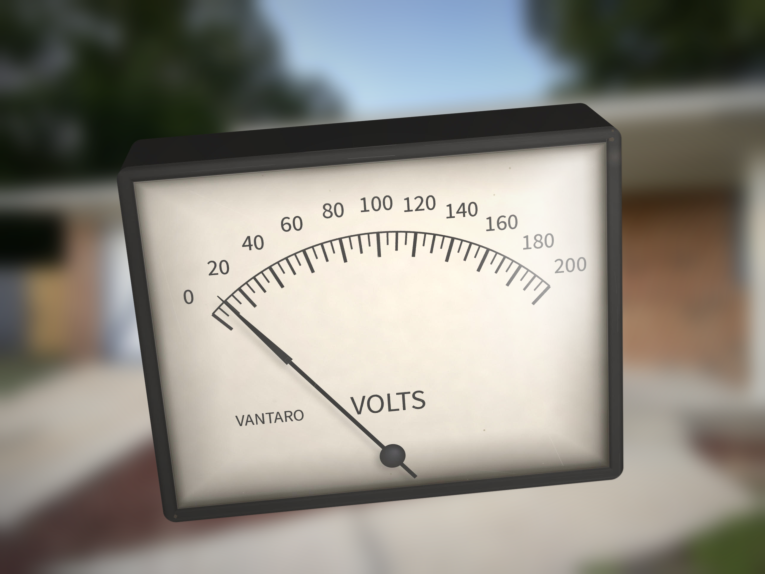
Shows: 10 V
